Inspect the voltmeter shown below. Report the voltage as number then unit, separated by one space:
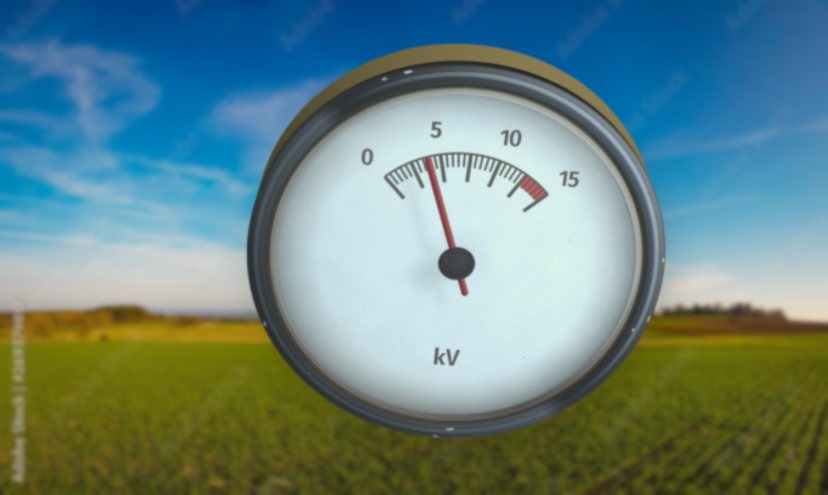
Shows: 4 kV
